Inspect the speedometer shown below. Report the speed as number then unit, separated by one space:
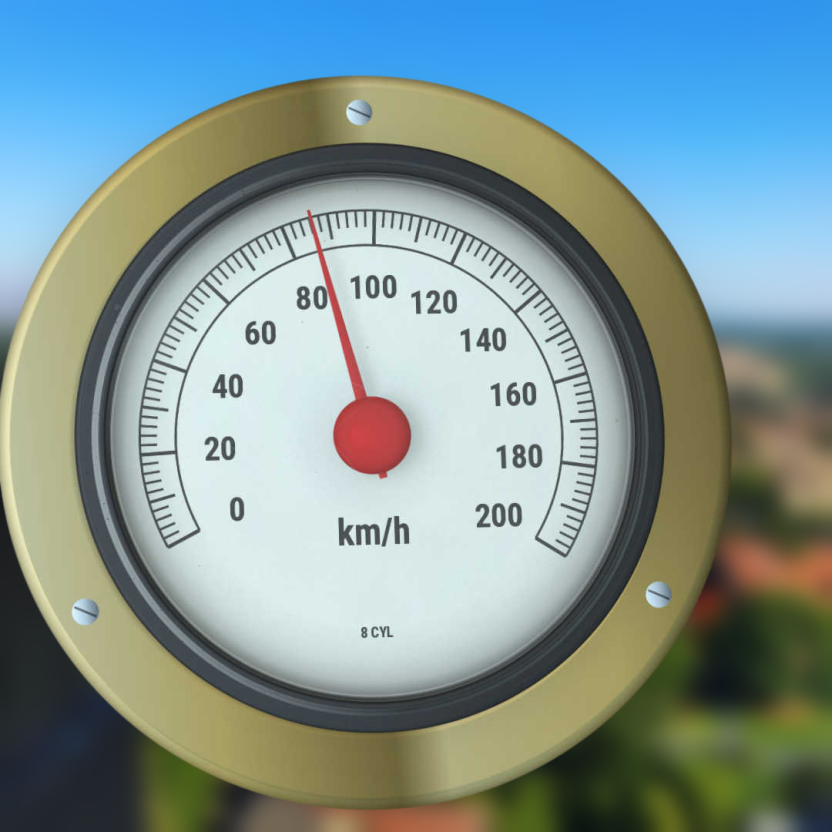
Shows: 86 km/h
